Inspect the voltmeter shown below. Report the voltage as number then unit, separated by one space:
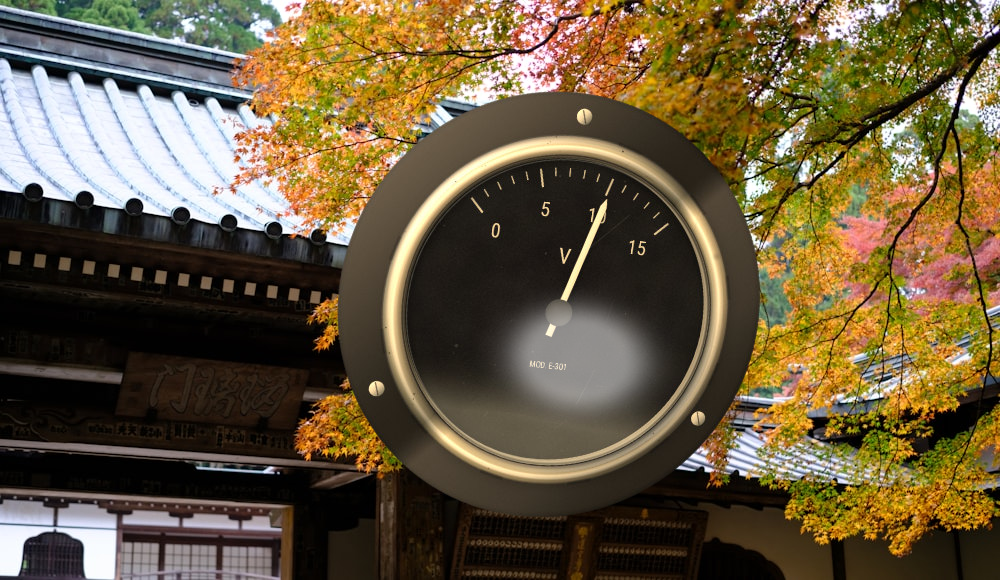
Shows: 10 V
